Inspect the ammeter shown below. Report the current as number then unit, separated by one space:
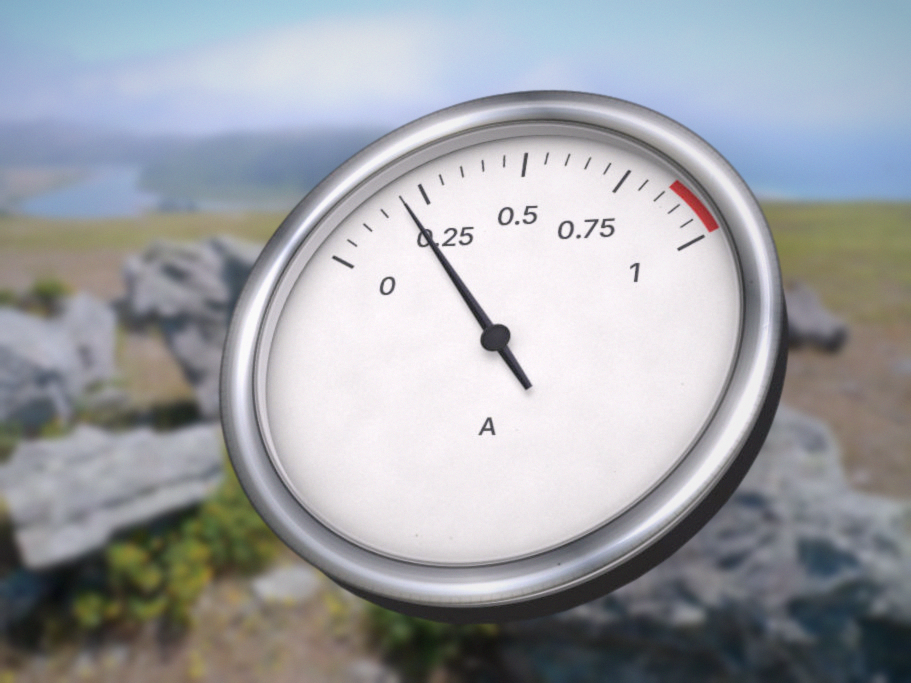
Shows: 0.2 A
